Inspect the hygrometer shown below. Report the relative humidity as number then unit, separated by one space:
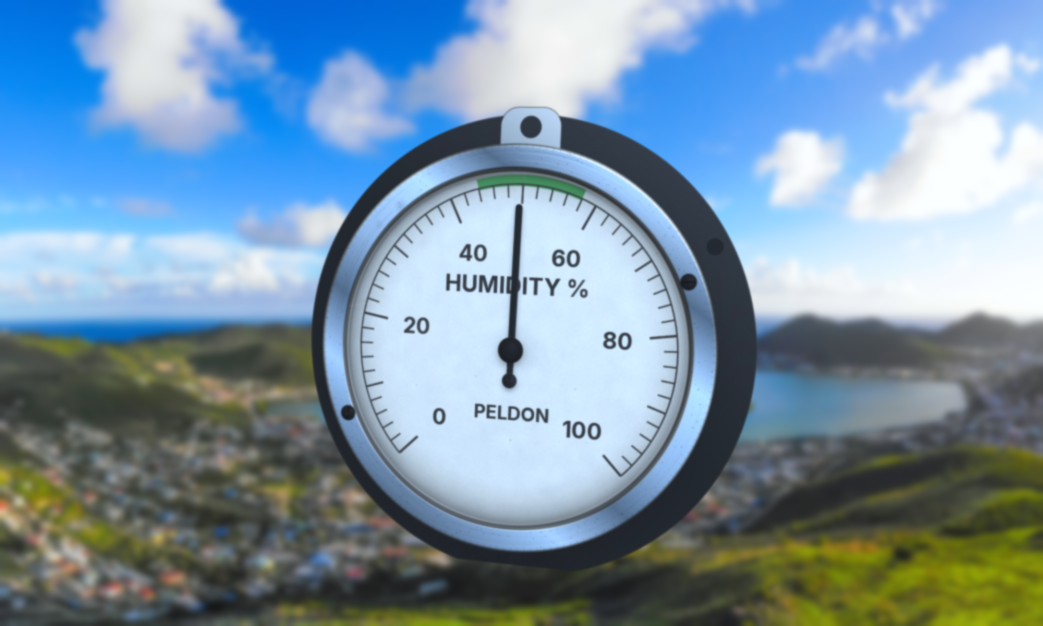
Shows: 50 %
